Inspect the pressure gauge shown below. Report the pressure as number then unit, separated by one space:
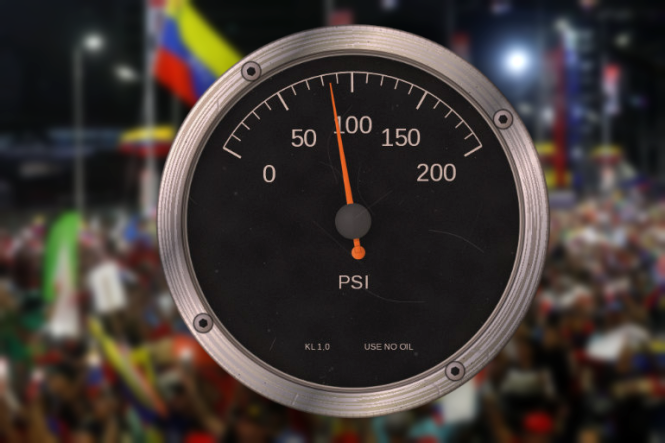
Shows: 85 psi
